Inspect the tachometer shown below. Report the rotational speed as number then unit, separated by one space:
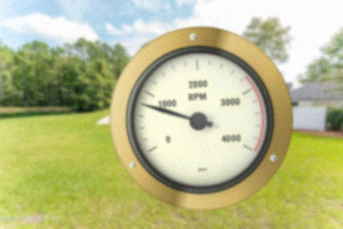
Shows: 800 rpm
